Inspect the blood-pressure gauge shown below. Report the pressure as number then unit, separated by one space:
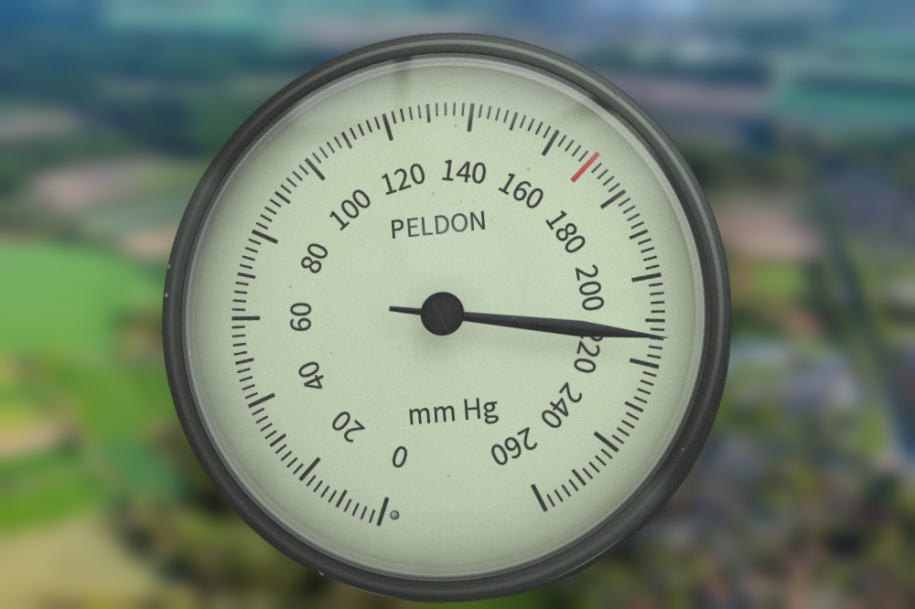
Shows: 214 mmHg
